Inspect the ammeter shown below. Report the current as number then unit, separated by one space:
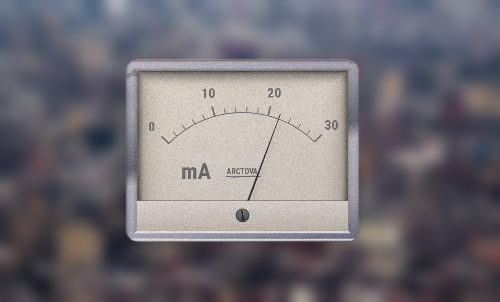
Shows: 22 mA
